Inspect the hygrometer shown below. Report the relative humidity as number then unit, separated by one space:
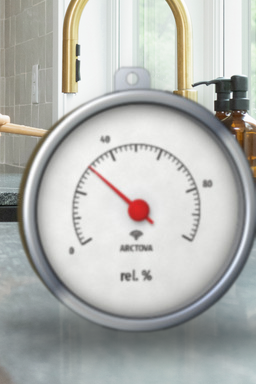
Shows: 30 %
